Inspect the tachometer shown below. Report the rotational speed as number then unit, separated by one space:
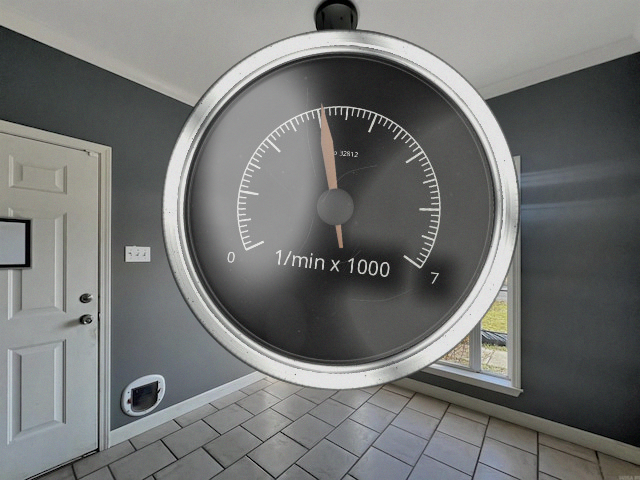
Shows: 3100 rpm
